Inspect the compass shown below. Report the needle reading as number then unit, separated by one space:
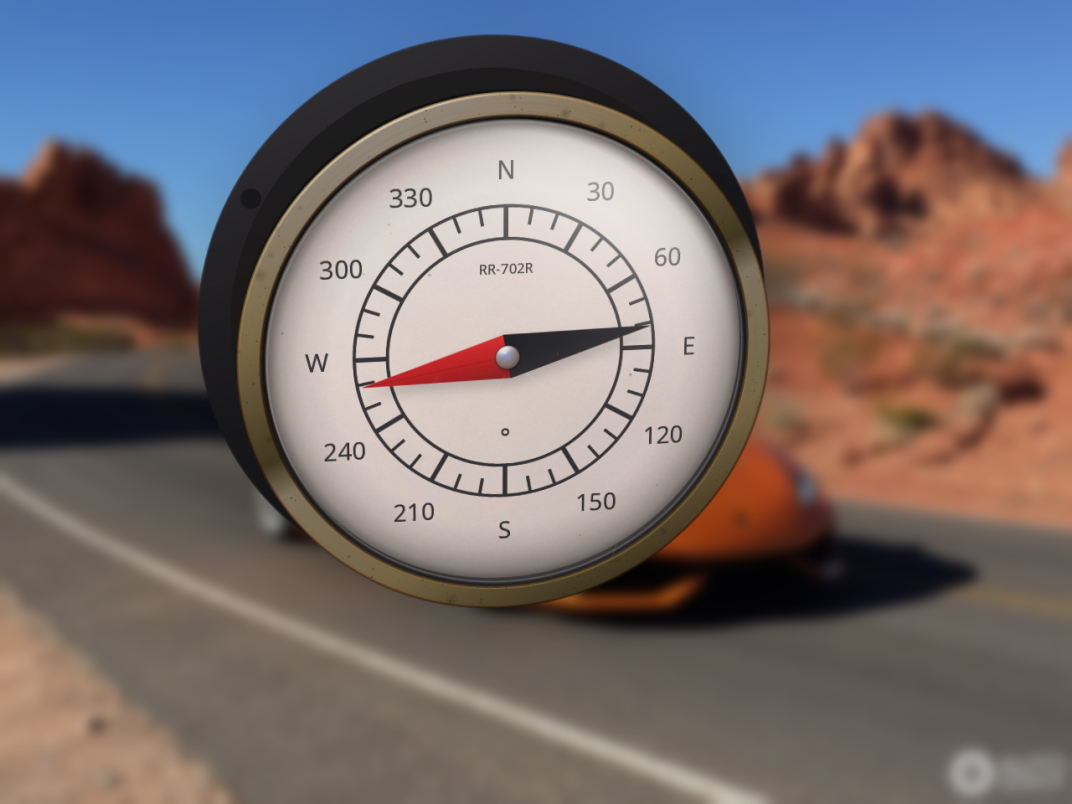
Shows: 260 °
